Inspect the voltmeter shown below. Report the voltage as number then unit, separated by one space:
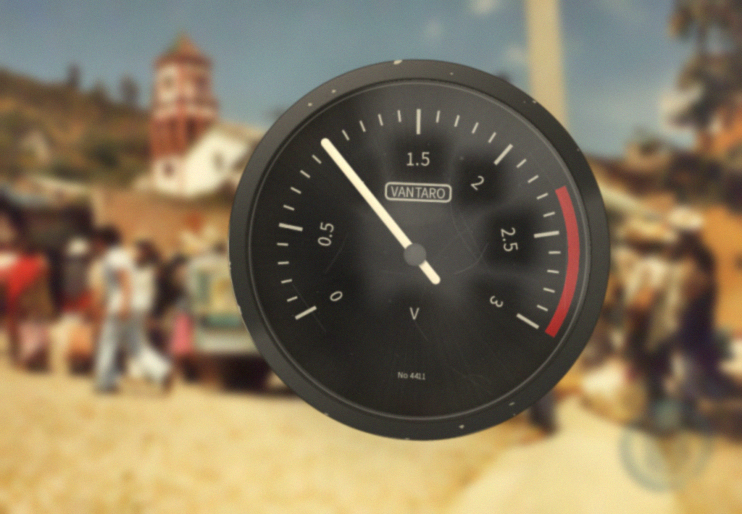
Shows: 1 V
